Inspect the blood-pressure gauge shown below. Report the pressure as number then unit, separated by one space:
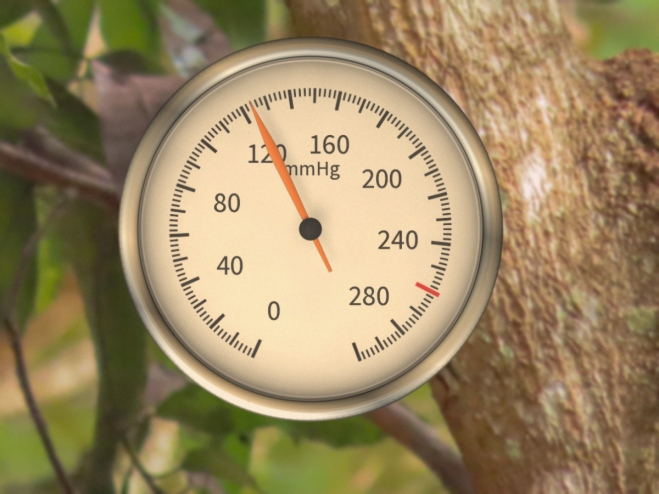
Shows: 124 mmHg
